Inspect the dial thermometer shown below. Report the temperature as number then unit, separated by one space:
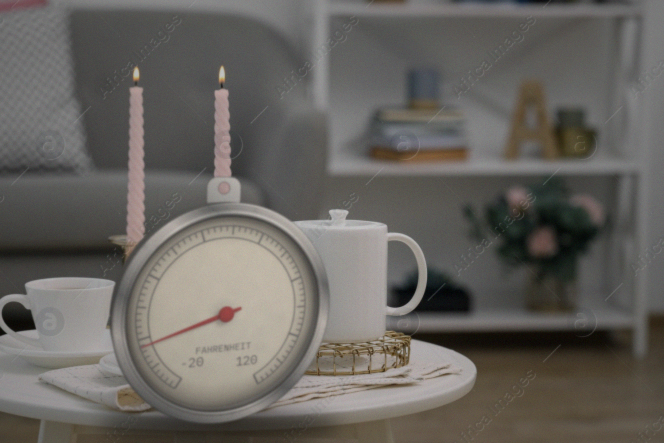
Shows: -2 °F
